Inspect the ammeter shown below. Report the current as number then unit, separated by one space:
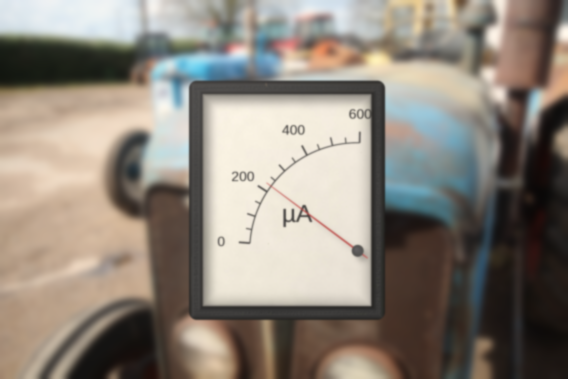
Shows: 225 µA
